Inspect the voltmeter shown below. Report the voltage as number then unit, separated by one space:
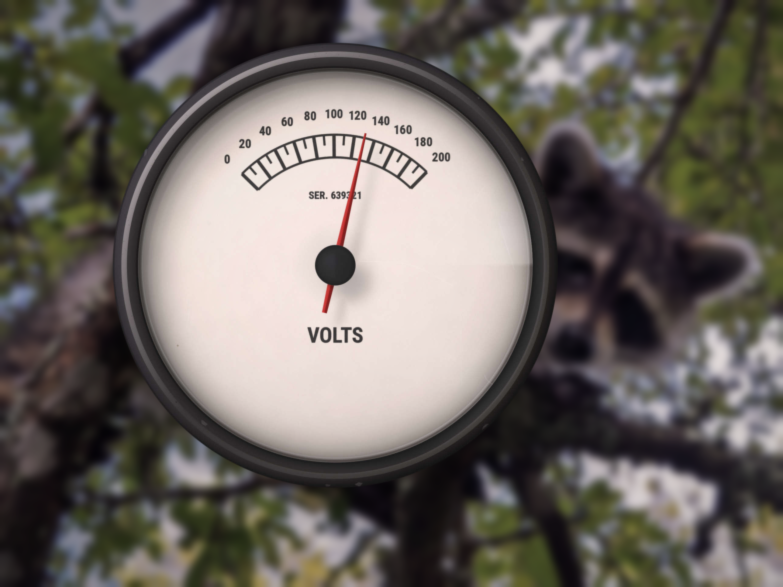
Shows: 130 V
